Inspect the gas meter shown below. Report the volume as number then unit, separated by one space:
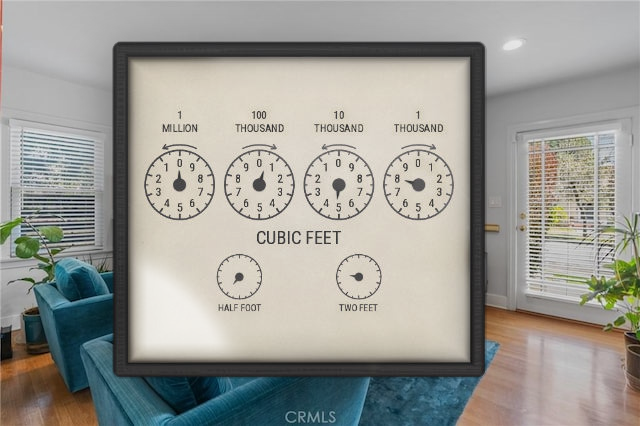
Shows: 4800 ft³
